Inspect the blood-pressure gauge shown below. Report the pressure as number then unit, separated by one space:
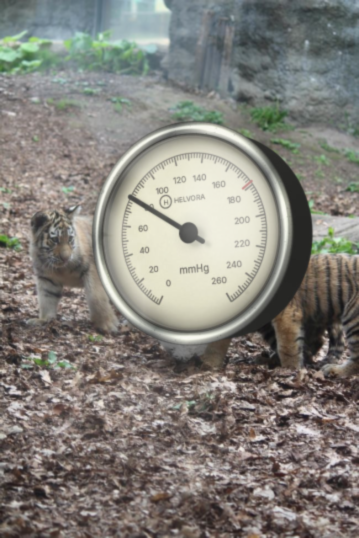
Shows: 80 mmHg
